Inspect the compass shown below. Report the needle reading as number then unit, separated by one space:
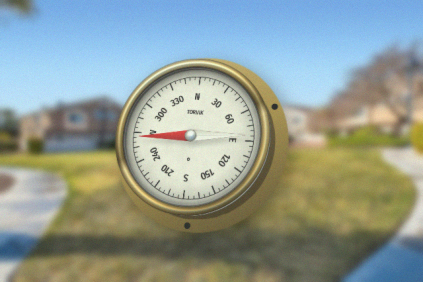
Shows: 265 °
